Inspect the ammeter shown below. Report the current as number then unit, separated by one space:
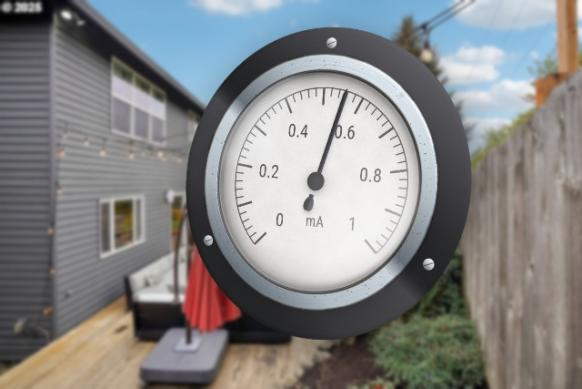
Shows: 0.56 mA
